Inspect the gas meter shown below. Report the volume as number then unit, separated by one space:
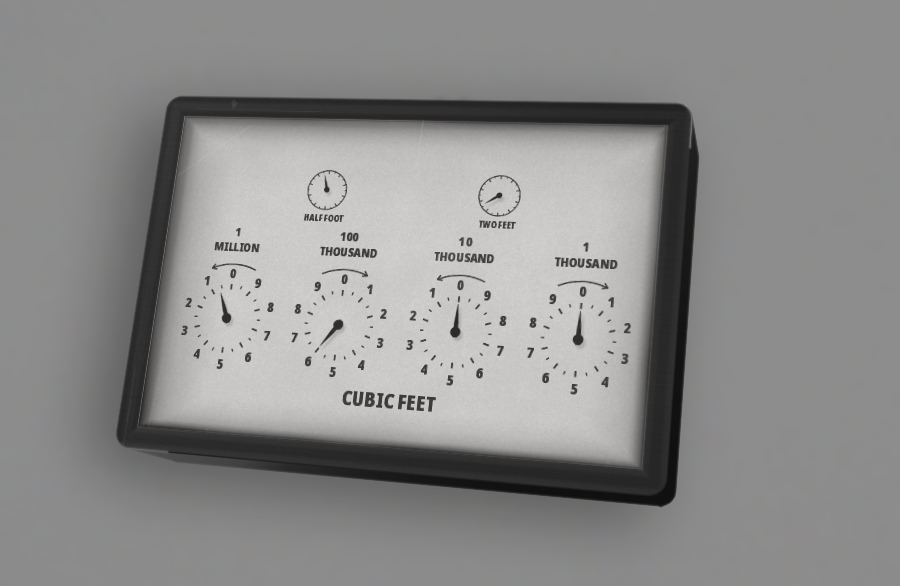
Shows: 60000 ft³
